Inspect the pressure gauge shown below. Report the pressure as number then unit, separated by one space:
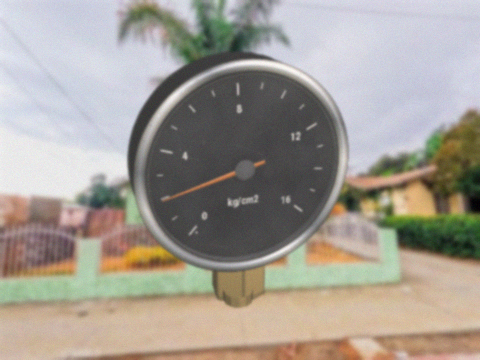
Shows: 2 kg/cm²
